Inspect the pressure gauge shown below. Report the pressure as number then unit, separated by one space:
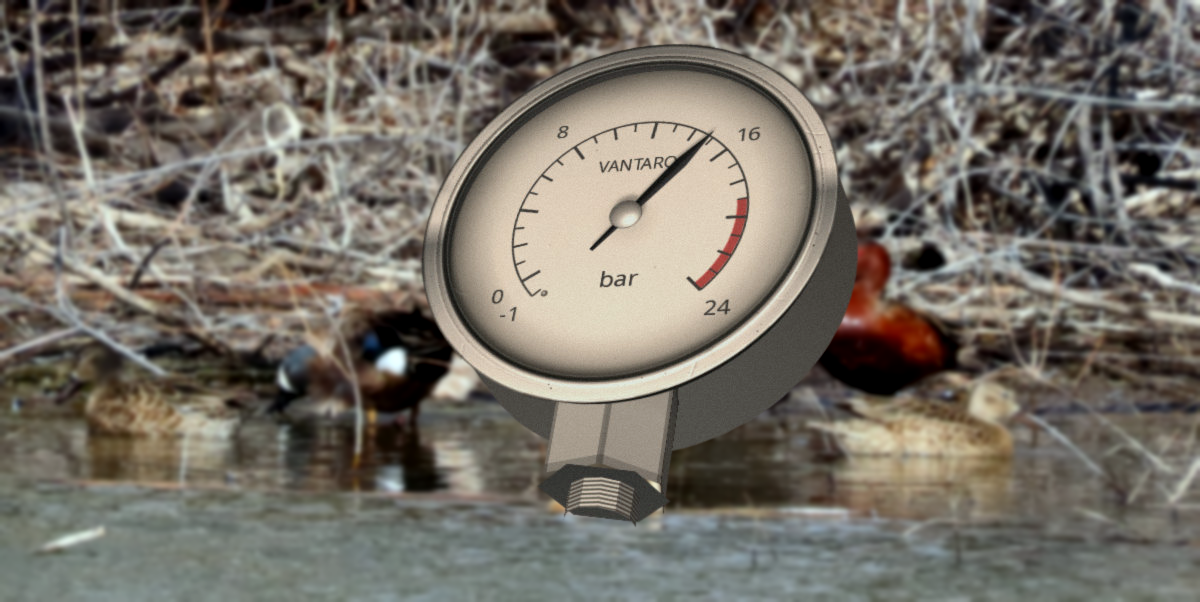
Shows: 15 bar
